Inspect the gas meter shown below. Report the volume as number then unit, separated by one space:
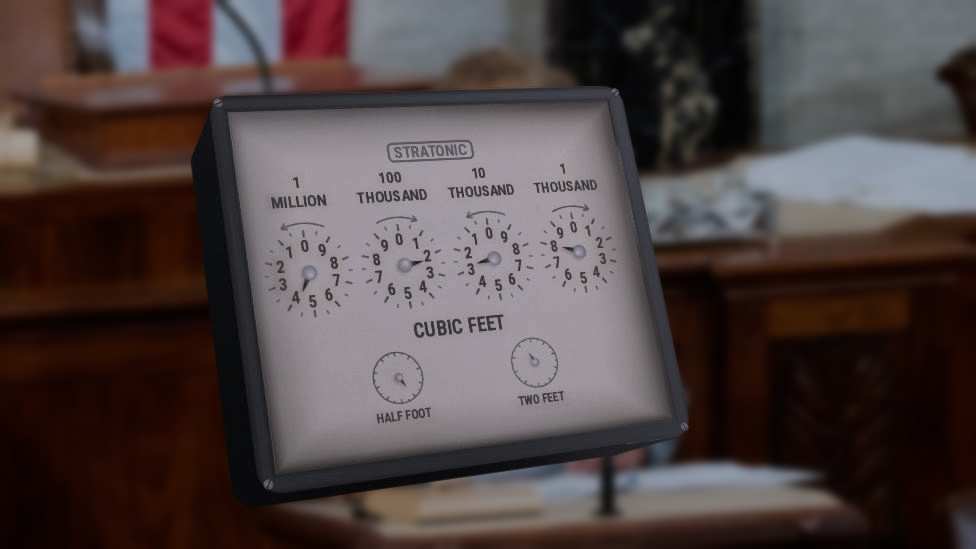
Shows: 422800 ft³
